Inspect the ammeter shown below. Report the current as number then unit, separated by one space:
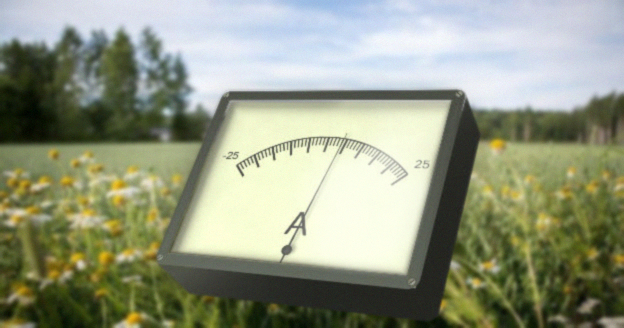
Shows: 5 A
